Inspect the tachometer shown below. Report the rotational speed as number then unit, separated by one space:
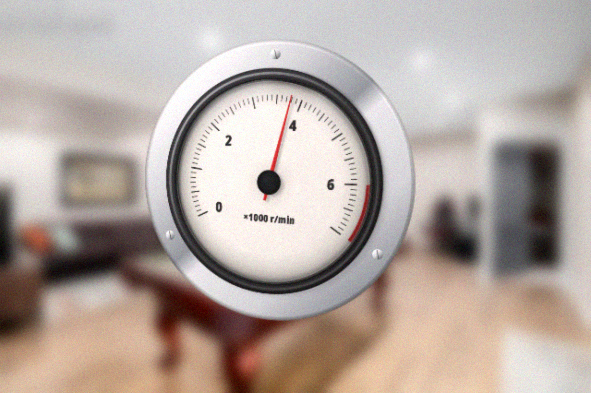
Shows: 3800 rpm
